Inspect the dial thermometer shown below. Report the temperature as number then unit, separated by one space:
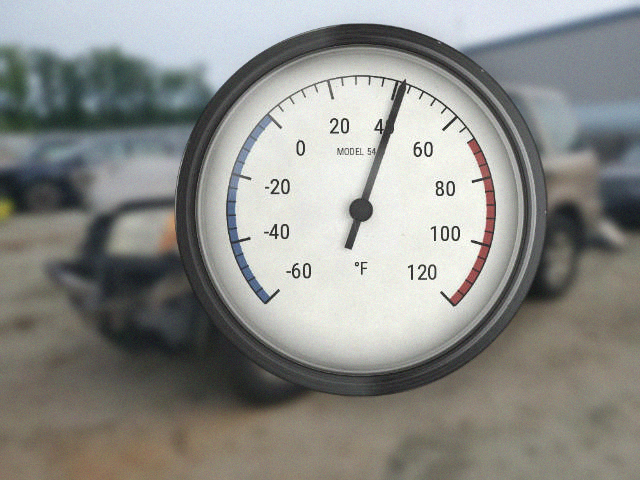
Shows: 42 °F
